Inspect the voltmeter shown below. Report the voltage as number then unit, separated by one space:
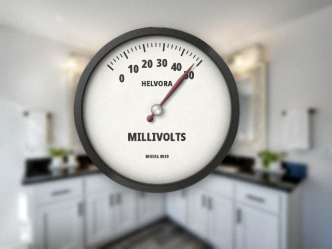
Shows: 48 mV
